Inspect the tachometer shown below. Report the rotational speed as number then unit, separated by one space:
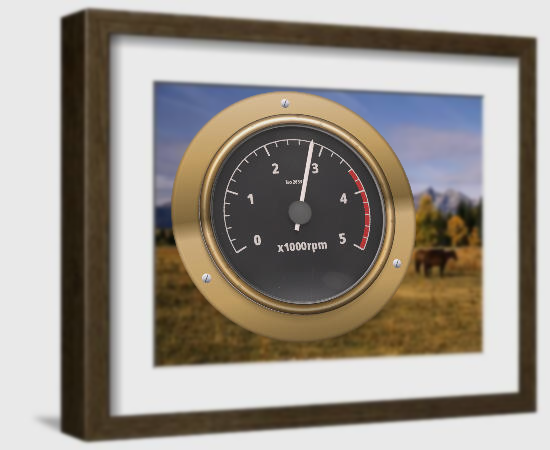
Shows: 2800 rpm
